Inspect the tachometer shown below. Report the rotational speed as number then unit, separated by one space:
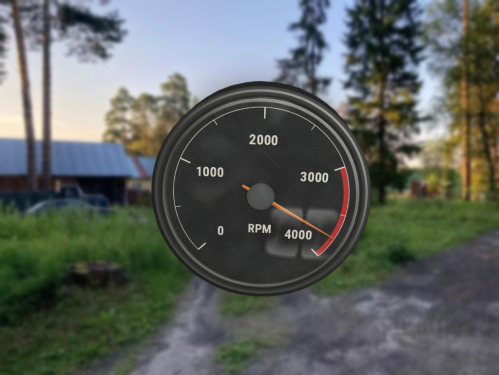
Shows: 3750 rpm
